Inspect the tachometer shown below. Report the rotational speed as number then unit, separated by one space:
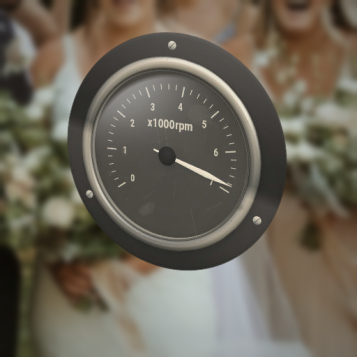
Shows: 6800 rpm
